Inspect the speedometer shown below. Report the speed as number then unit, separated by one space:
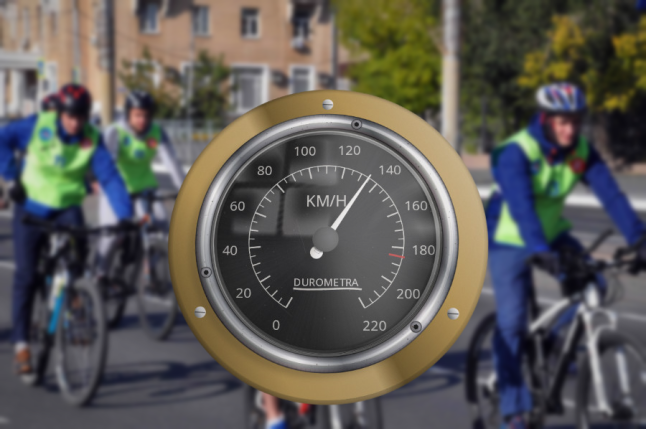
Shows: 135 km/h
